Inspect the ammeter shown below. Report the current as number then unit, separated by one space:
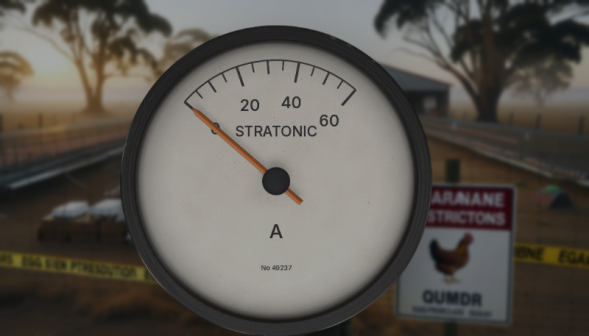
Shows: 0 A
